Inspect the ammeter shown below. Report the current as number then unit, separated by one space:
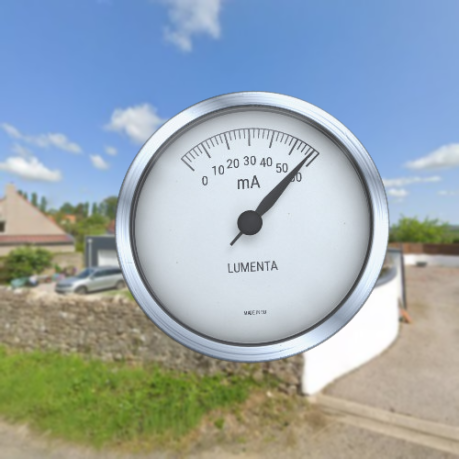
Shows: 58 mA
